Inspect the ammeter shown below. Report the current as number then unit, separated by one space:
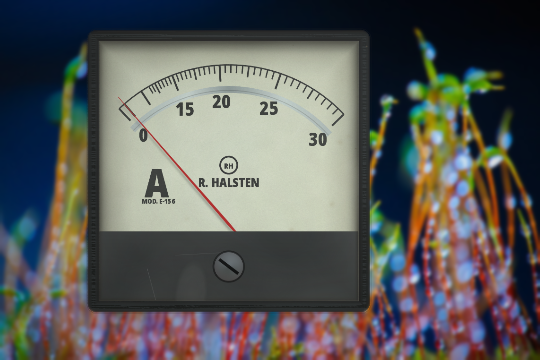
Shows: 5 A
